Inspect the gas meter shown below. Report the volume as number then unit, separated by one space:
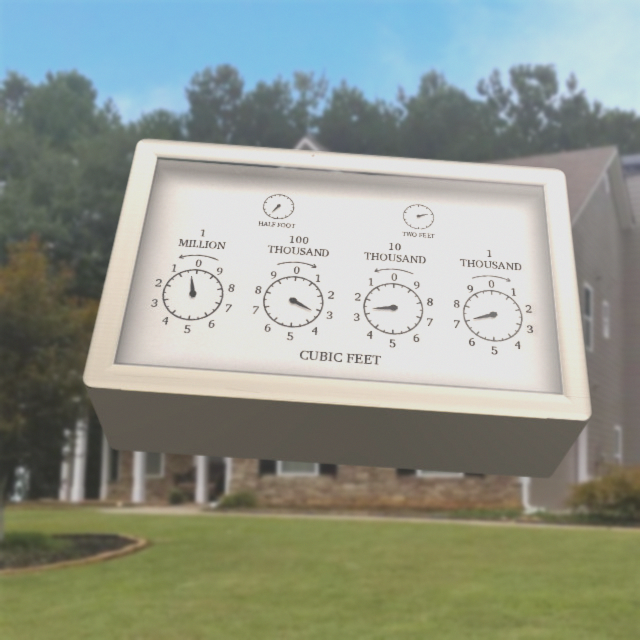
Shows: 32700 ft³
